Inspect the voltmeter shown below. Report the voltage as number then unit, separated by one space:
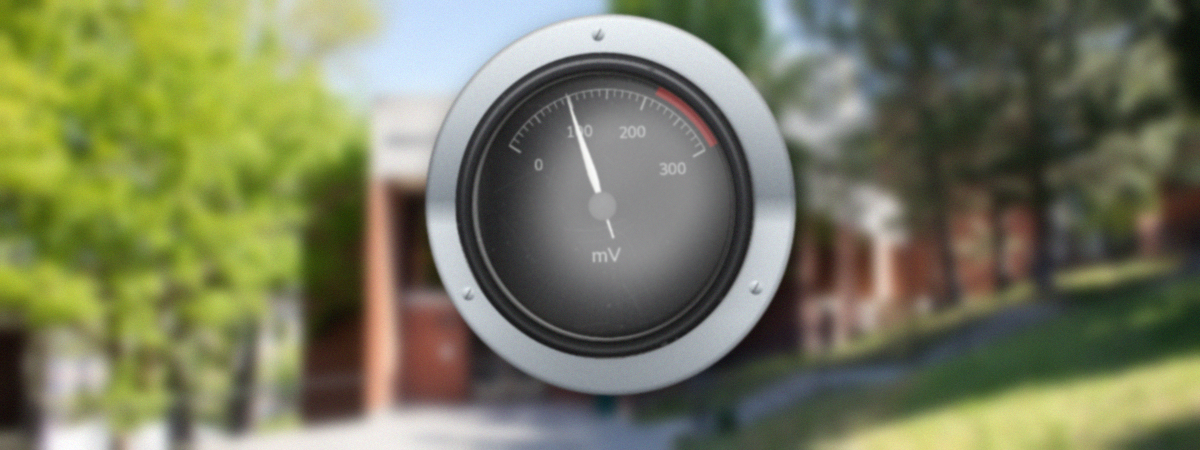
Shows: 100 mV
